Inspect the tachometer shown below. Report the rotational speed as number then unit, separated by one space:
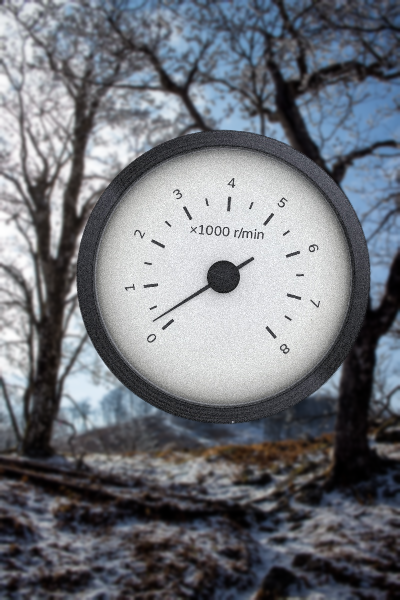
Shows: 250 rpm
